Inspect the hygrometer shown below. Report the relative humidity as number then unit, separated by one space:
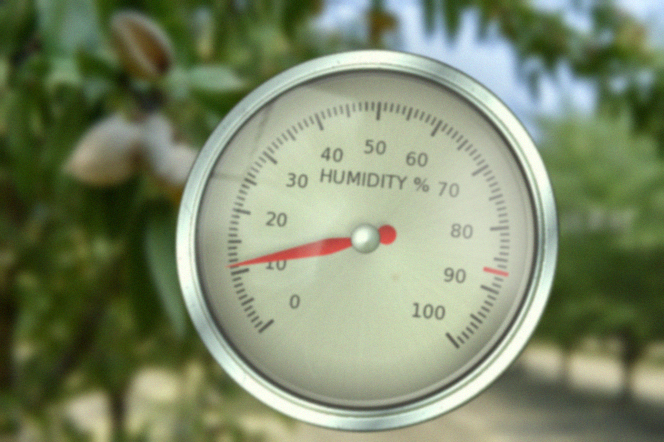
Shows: 11 %
